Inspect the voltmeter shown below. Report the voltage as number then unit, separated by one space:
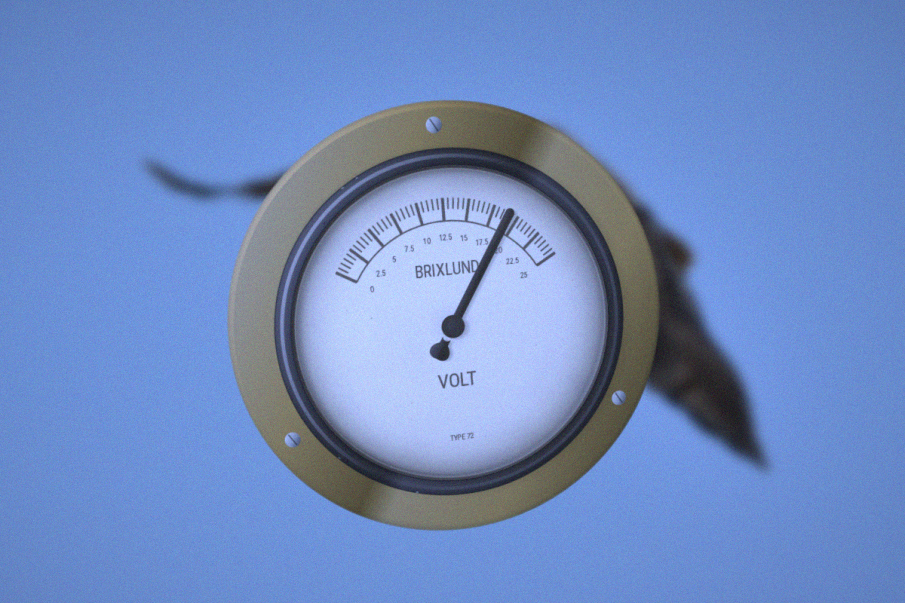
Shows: 19 V
